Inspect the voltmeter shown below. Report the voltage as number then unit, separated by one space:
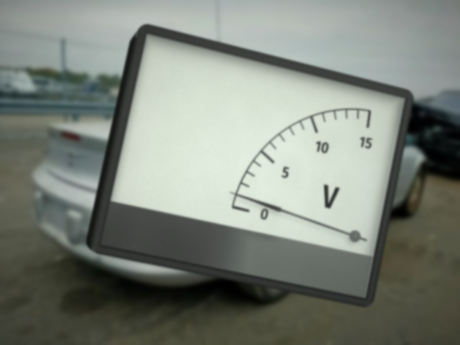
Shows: 1 V
